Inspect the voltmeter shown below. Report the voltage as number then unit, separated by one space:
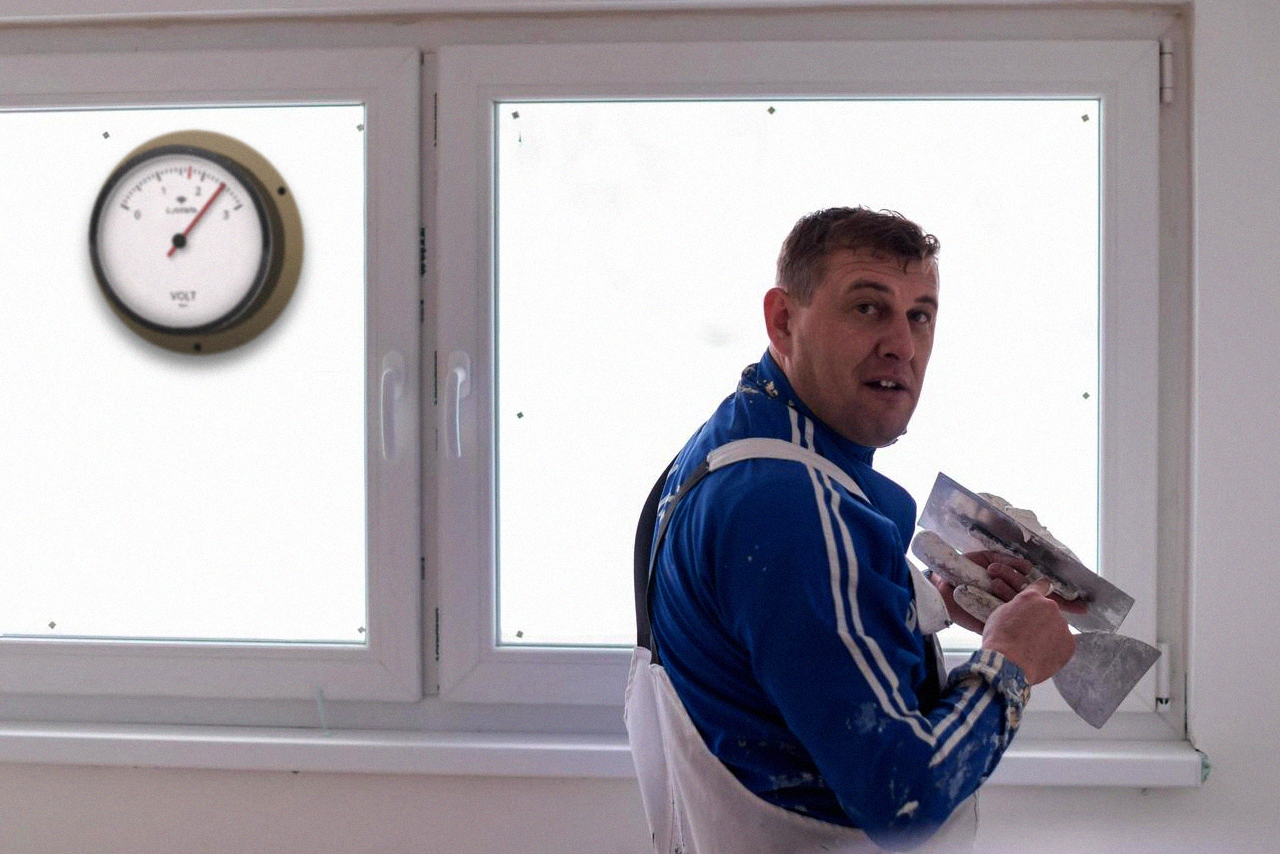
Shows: 2.5 V
